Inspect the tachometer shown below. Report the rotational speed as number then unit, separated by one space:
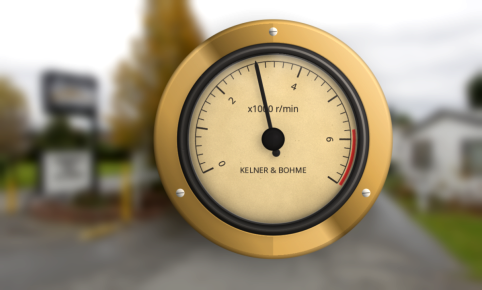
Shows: 3000 rpm
